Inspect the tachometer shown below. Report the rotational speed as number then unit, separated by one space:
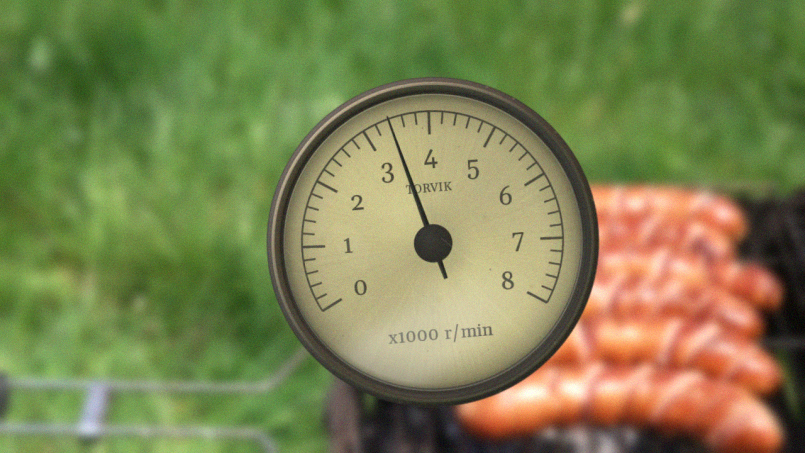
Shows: 3400 rpm
